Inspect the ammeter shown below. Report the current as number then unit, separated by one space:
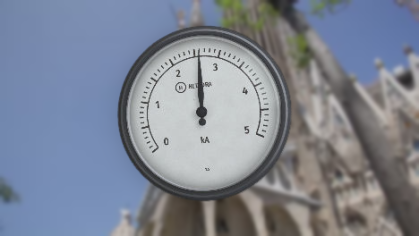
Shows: 2.6 kA
